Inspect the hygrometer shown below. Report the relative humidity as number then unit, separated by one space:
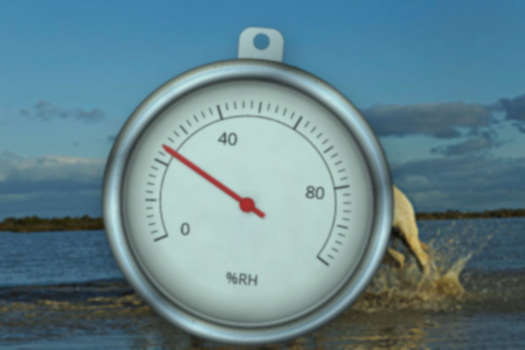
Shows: 24 %
